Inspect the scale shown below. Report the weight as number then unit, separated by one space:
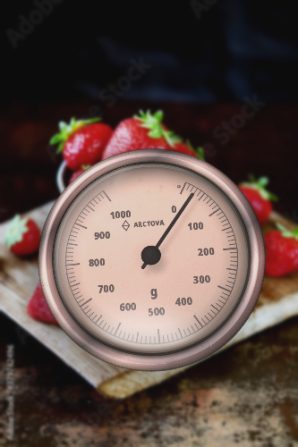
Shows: 30 g
